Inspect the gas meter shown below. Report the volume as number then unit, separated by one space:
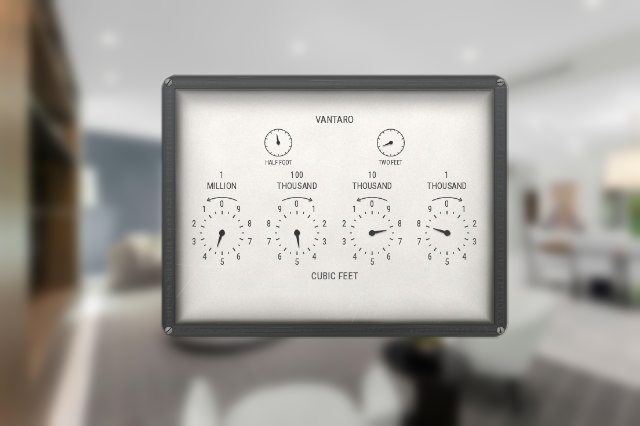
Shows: 447800 ft³
